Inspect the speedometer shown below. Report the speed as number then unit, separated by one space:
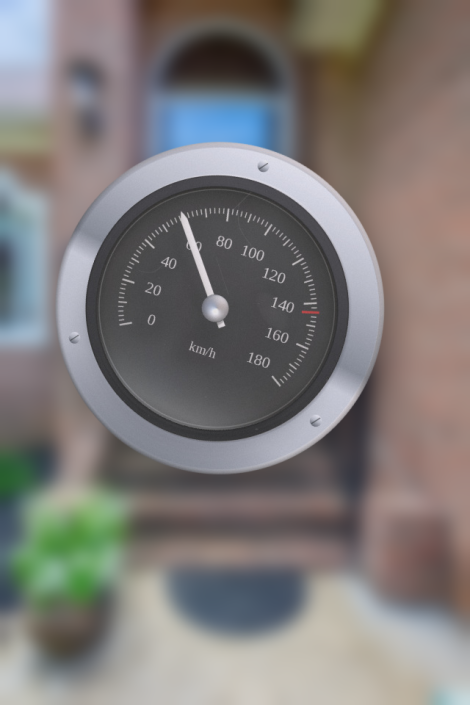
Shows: 60 km/h
